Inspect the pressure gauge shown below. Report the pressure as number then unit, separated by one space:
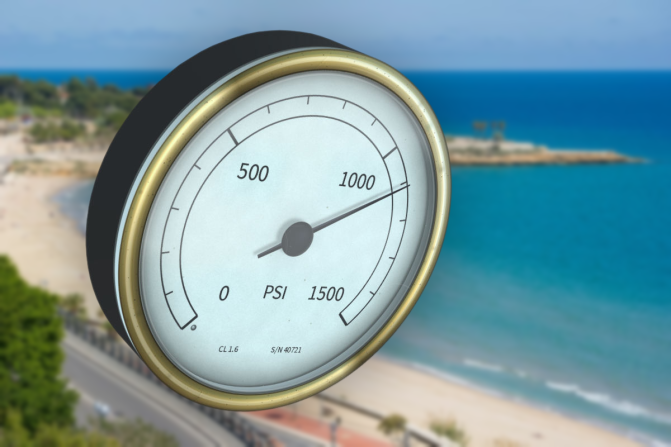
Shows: 1100 psi
